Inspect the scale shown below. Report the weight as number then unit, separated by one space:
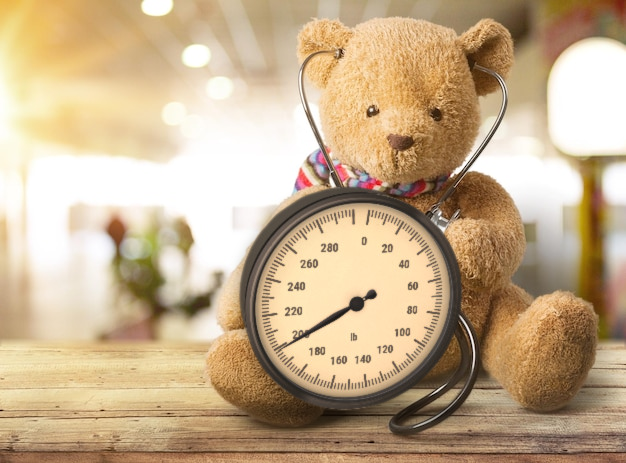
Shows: 200 lb
